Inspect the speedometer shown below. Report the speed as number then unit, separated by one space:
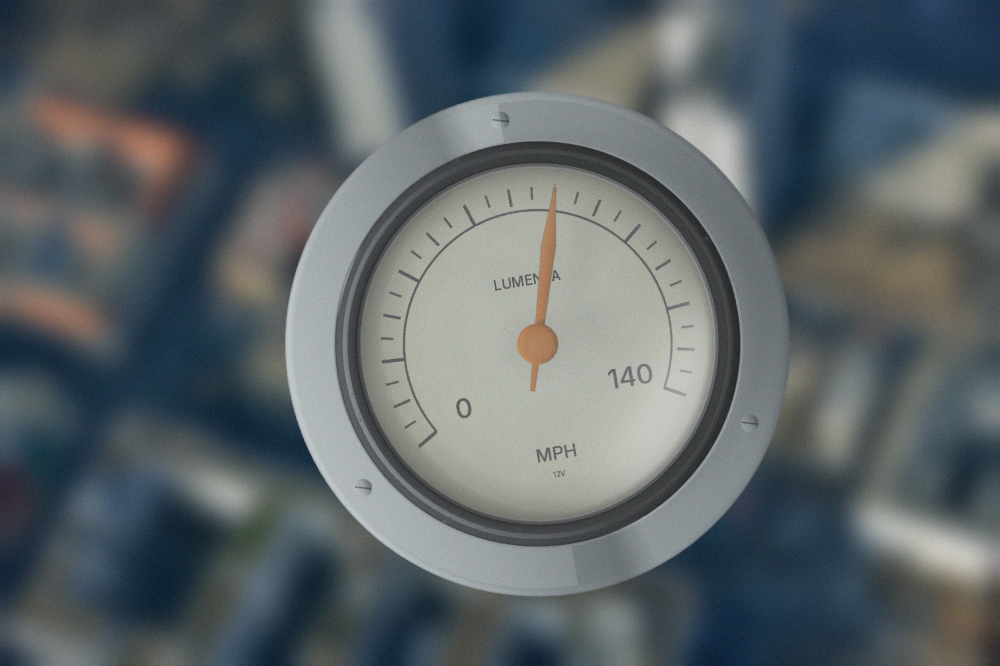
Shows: 80 mph
